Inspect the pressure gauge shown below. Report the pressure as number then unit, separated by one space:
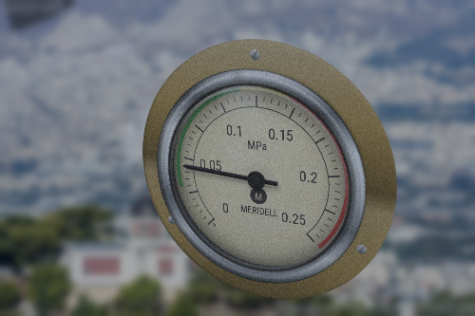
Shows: 0.045 MPa
